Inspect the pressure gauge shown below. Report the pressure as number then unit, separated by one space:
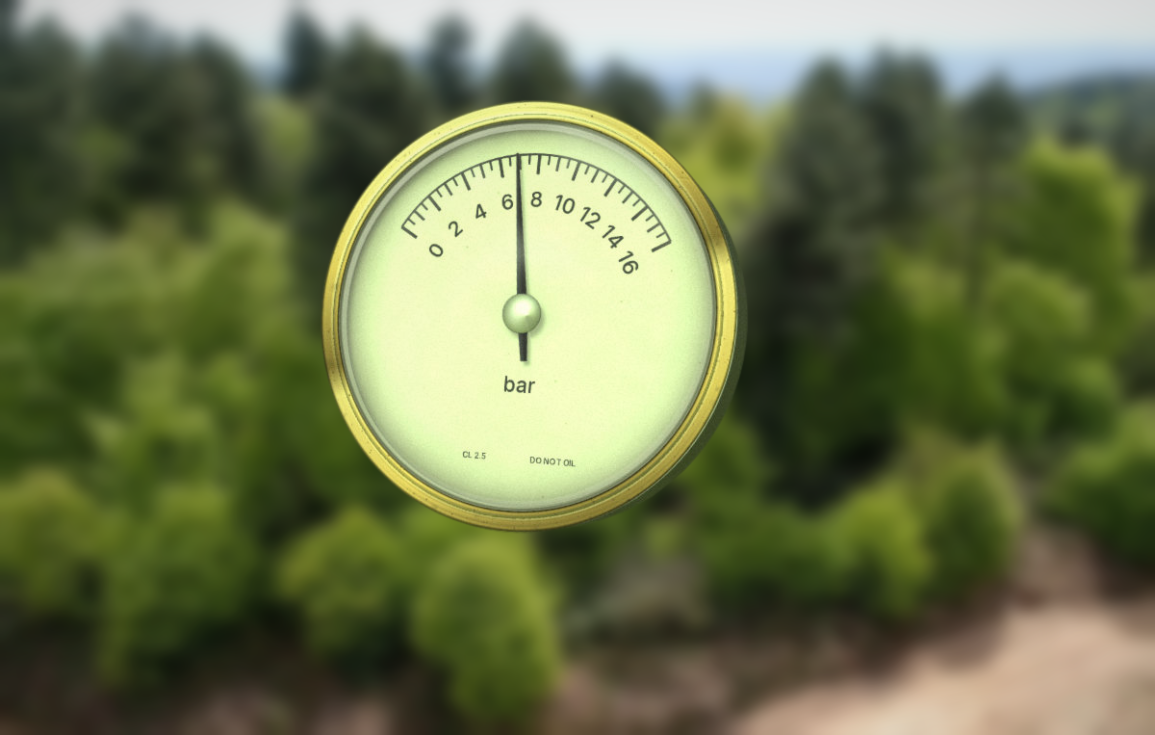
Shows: 7 bar
